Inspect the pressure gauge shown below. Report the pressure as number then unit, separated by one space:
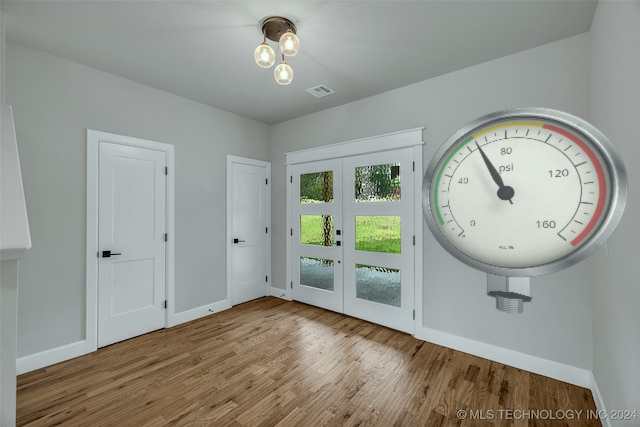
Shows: 65 psi
